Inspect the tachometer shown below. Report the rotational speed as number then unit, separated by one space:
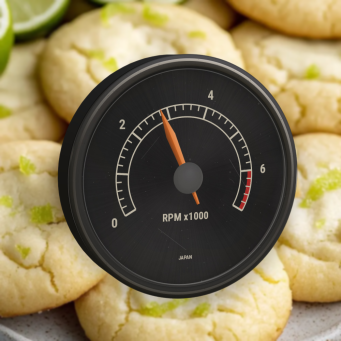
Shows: 2800 rpm
